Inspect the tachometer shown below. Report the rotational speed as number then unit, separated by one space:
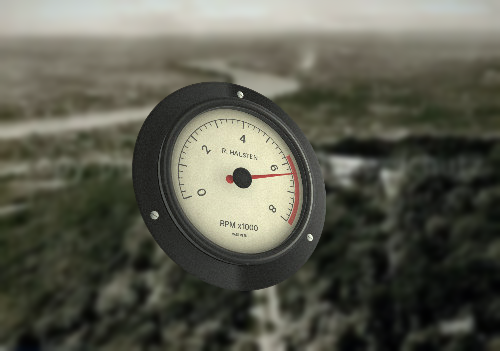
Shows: 6400 rpm
